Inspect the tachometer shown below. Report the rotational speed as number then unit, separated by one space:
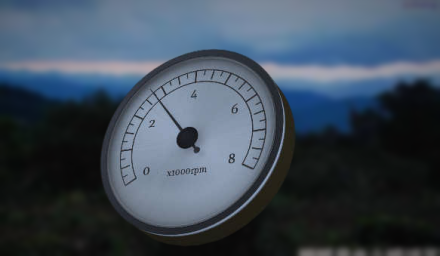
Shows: 2750 rpm
